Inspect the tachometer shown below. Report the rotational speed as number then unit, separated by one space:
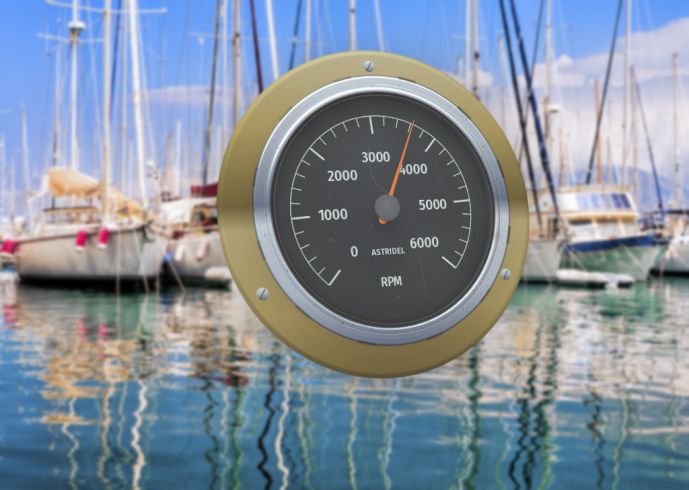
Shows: 3600 rpm
